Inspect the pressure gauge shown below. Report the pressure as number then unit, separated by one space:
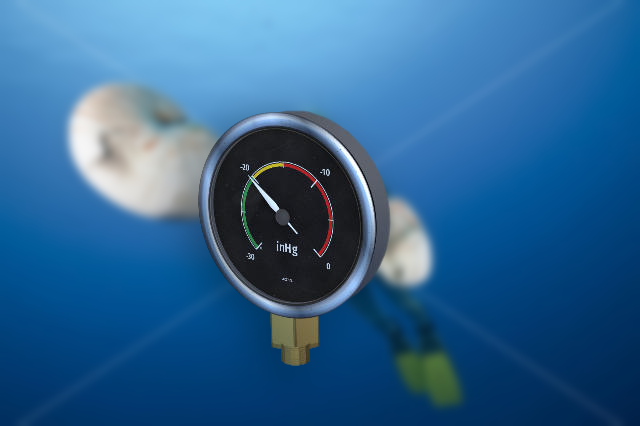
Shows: -20 inHg
